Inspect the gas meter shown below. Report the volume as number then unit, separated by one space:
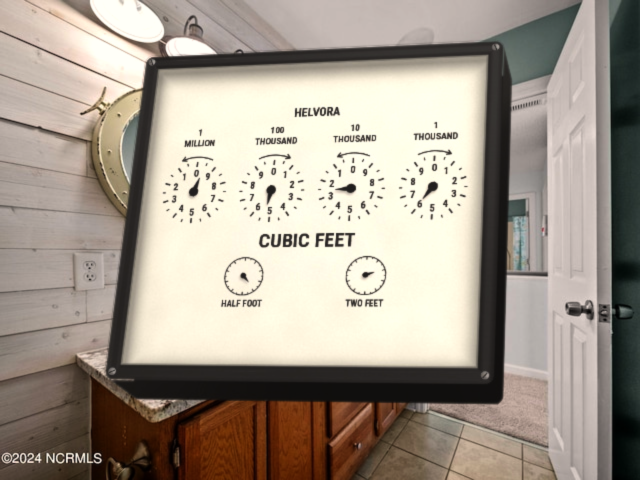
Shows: 952600 ft³
